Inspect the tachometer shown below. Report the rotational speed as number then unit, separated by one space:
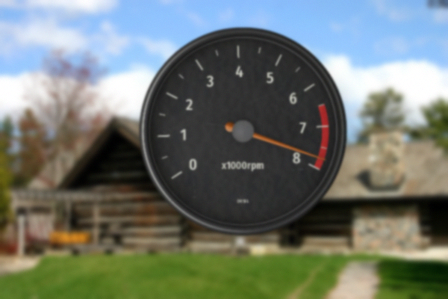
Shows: 7750 rpm
